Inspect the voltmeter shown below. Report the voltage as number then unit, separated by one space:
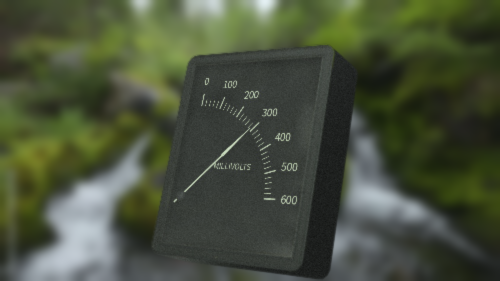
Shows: 300 mV
